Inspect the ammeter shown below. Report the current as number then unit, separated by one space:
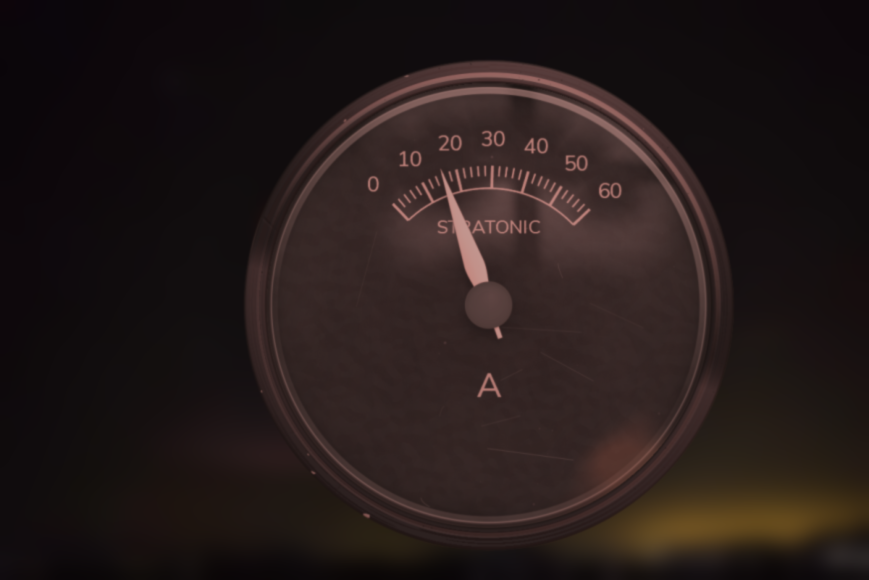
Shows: 16 A
